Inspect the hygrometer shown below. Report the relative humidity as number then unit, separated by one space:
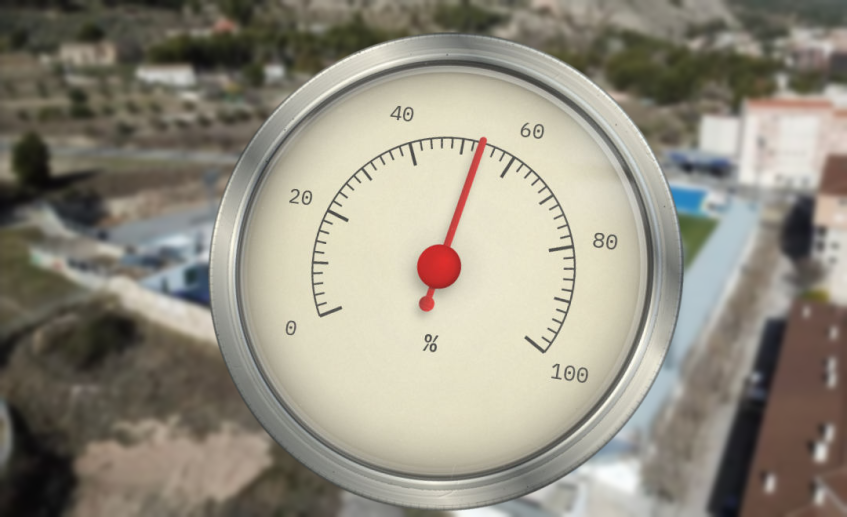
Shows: 54 %
